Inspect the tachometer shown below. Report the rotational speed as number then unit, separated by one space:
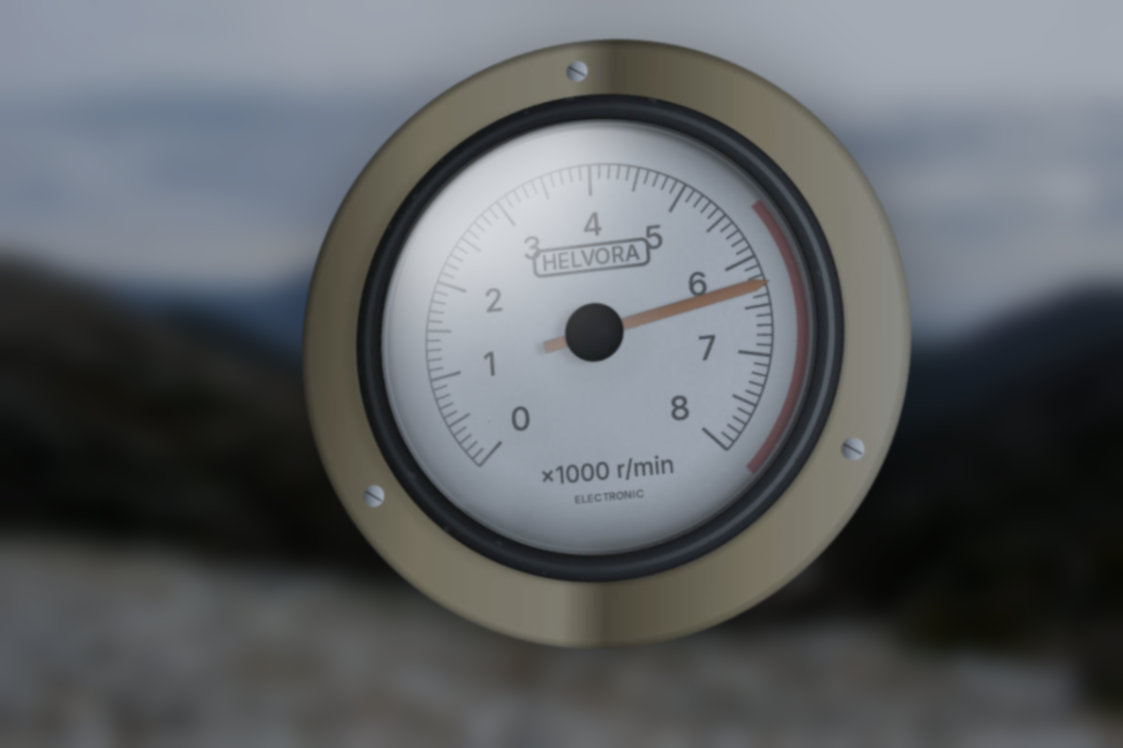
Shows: 6300 rpm
